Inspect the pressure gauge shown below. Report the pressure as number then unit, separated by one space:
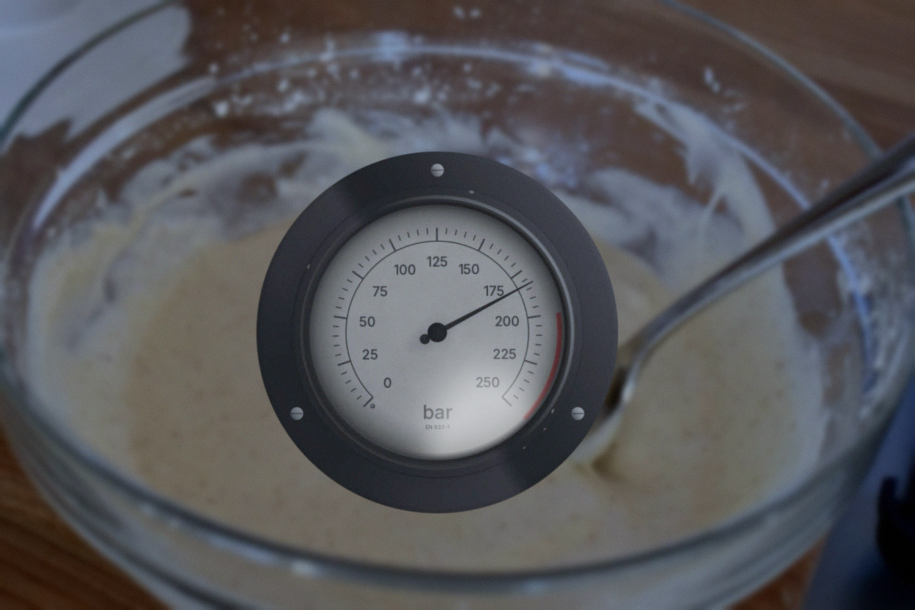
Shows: 182.5 bar
